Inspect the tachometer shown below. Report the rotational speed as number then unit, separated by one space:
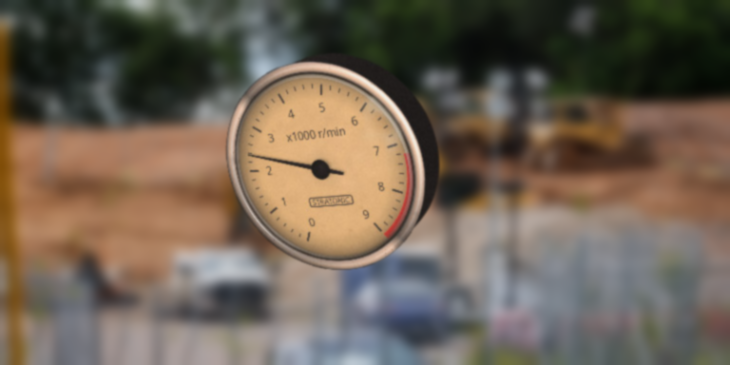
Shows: 2400 rpm
